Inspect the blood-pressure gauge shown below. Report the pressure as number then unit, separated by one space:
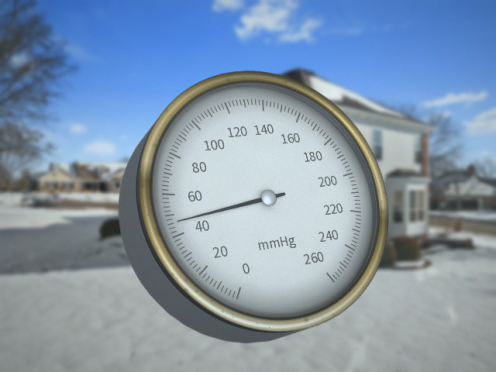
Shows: 46 mmHg
